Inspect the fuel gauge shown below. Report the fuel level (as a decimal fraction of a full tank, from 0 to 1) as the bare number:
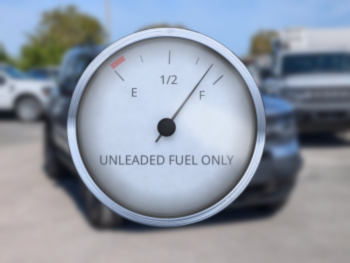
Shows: 0.875
